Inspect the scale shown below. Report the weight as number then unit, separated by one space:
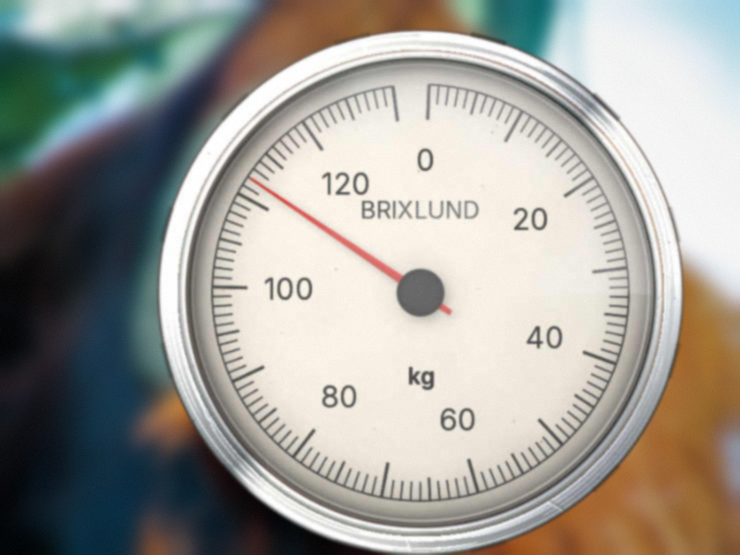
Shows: 112 kg
